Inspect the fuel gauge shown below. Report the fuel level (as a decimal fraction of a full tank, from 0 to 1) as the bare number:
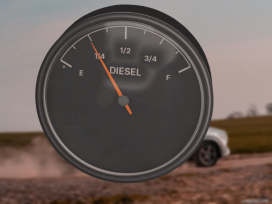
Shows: 0.25
